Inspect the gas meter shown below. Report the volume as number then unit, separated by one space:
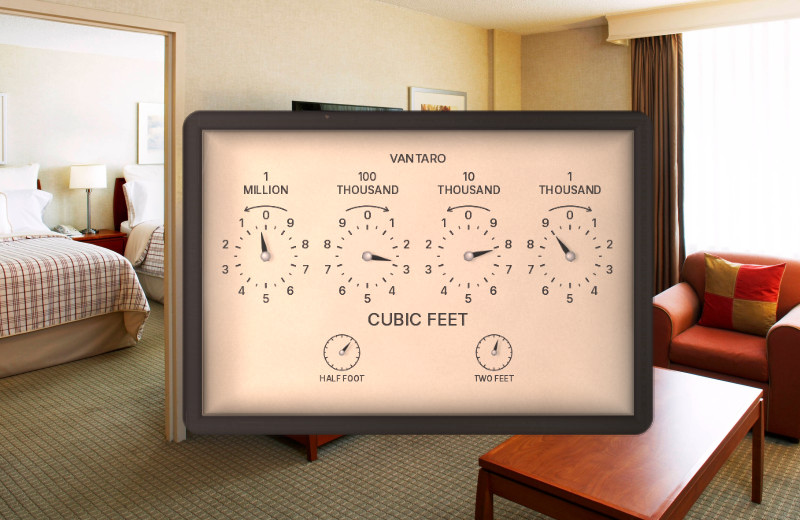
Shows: 27900 ft³
